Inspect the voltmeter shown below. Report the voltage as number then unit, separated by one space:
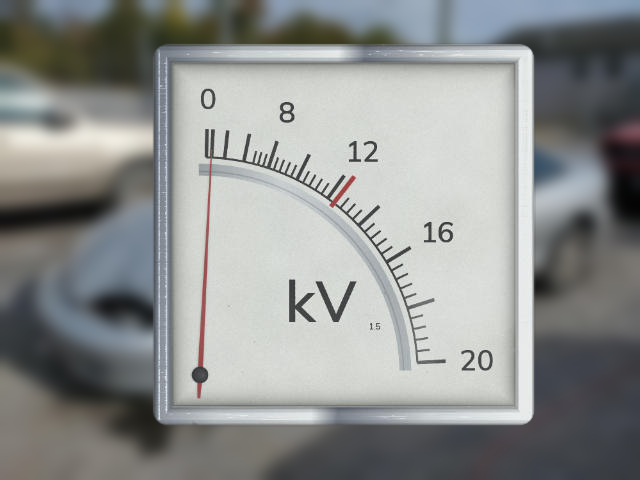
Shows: 2 kV
